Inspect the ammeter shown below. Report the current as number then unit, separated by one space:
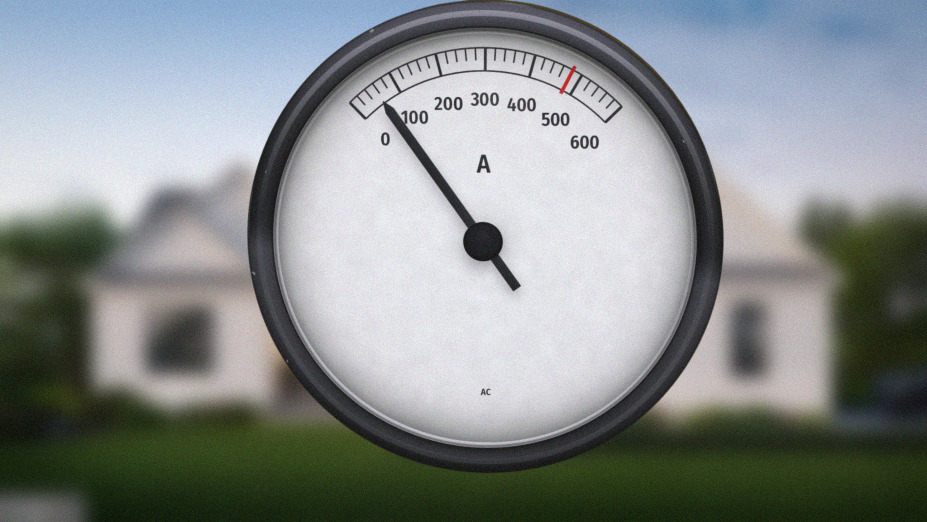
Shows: 60 A
